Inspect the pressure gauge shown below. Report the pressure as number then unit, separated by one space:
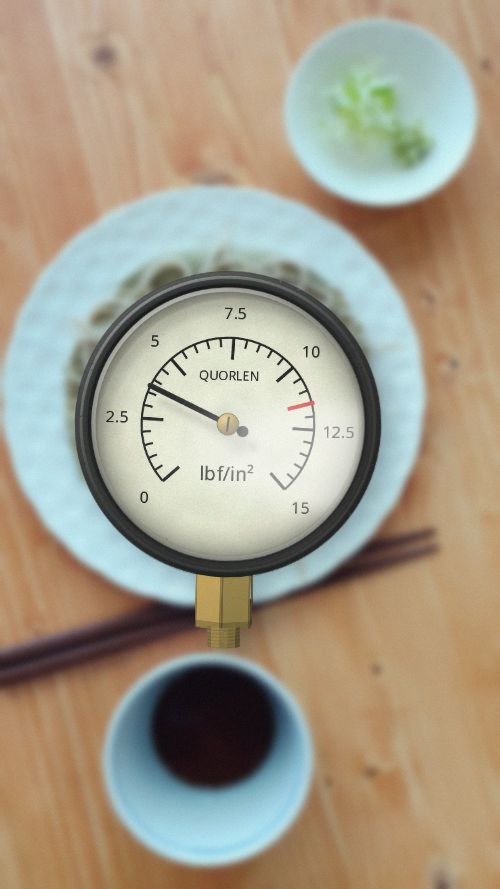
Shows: 3.75 psi
